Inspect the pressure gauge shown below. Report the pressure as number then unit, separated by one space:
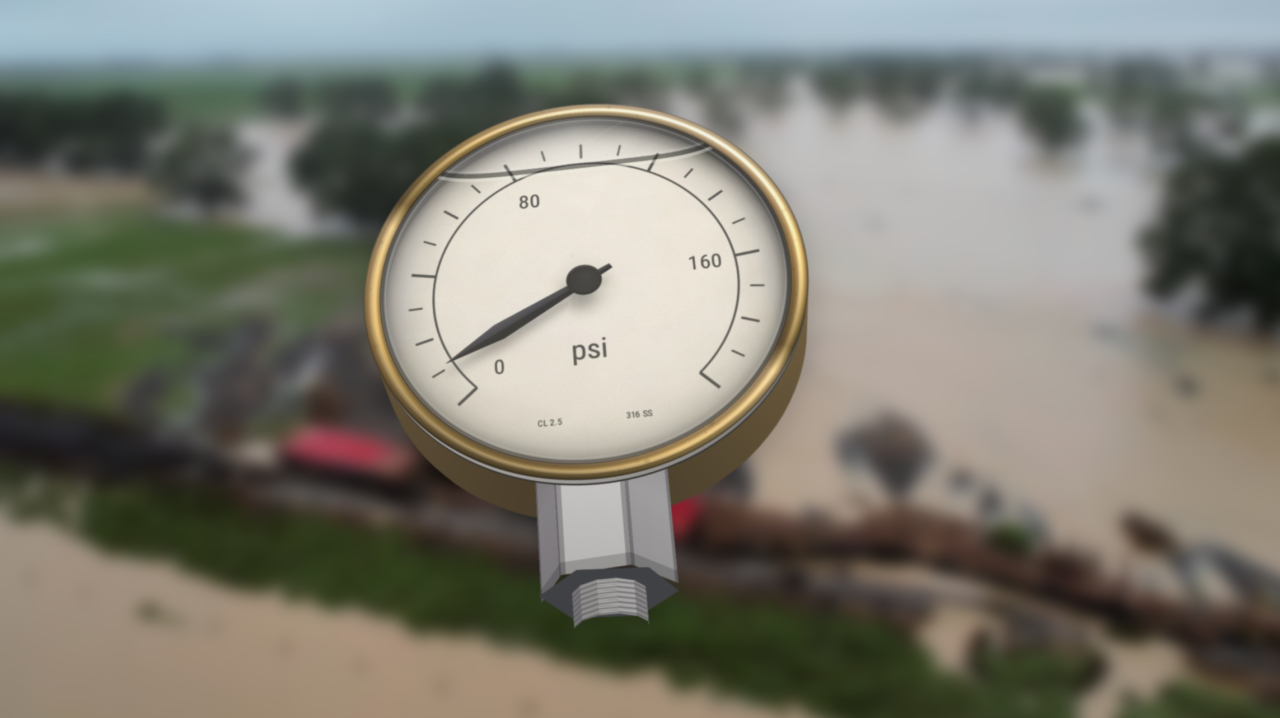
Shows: 10 psi
